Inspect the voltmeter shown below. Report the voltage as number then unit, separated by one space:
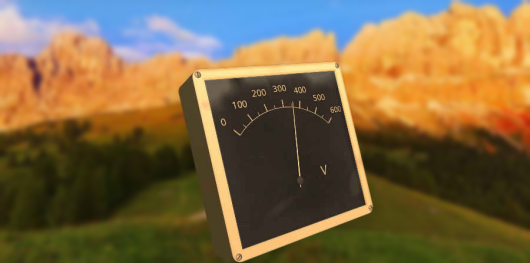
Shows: 350 V
